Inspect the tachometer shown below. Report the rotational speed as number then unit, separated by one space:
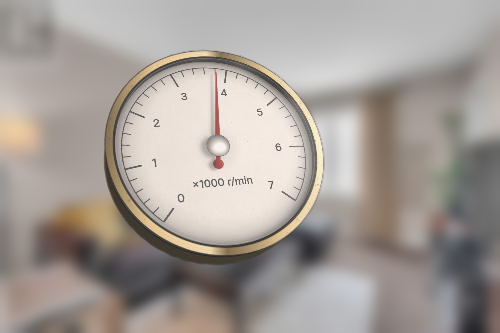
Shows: 3800 rpm
